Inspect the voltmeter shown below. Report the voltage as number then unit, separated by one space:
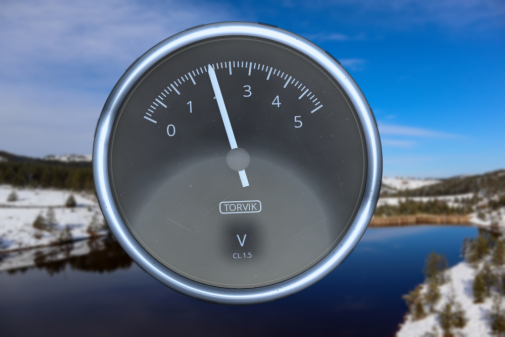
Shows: 2 V
